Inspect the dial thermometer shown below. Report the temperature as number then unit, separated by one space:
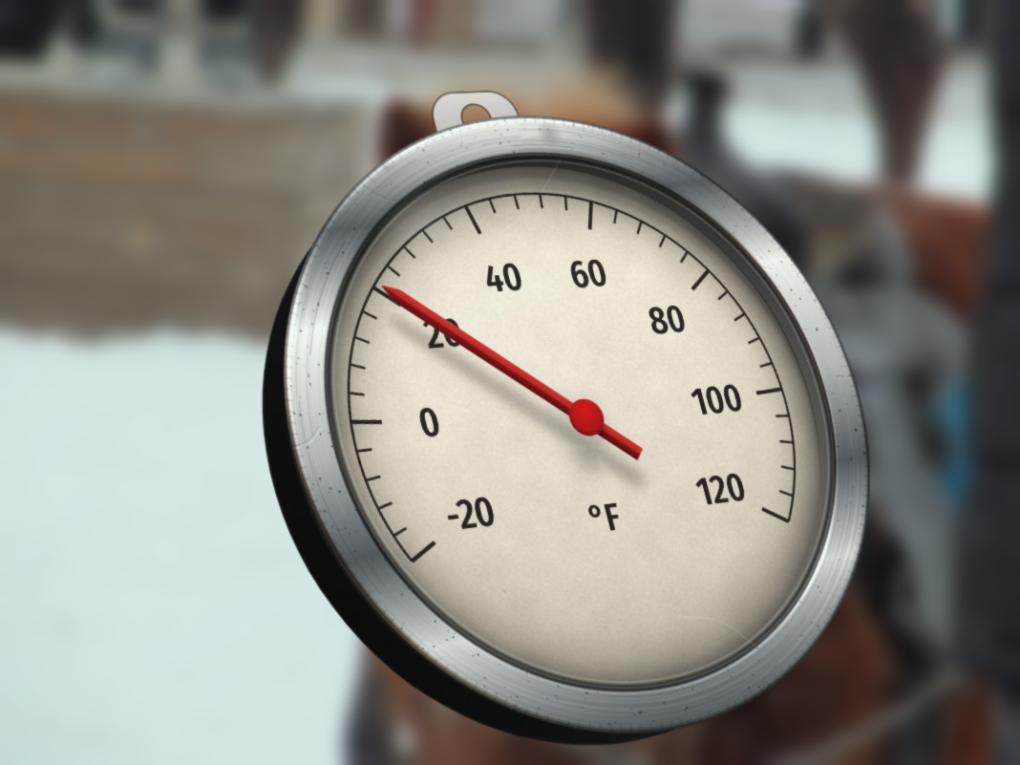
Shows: 20 °F
